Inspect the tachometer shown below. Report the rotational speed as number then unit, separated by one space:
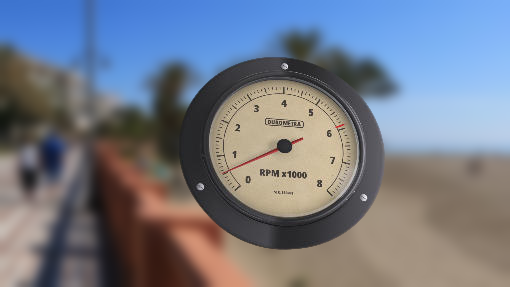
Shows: 500 rpm
